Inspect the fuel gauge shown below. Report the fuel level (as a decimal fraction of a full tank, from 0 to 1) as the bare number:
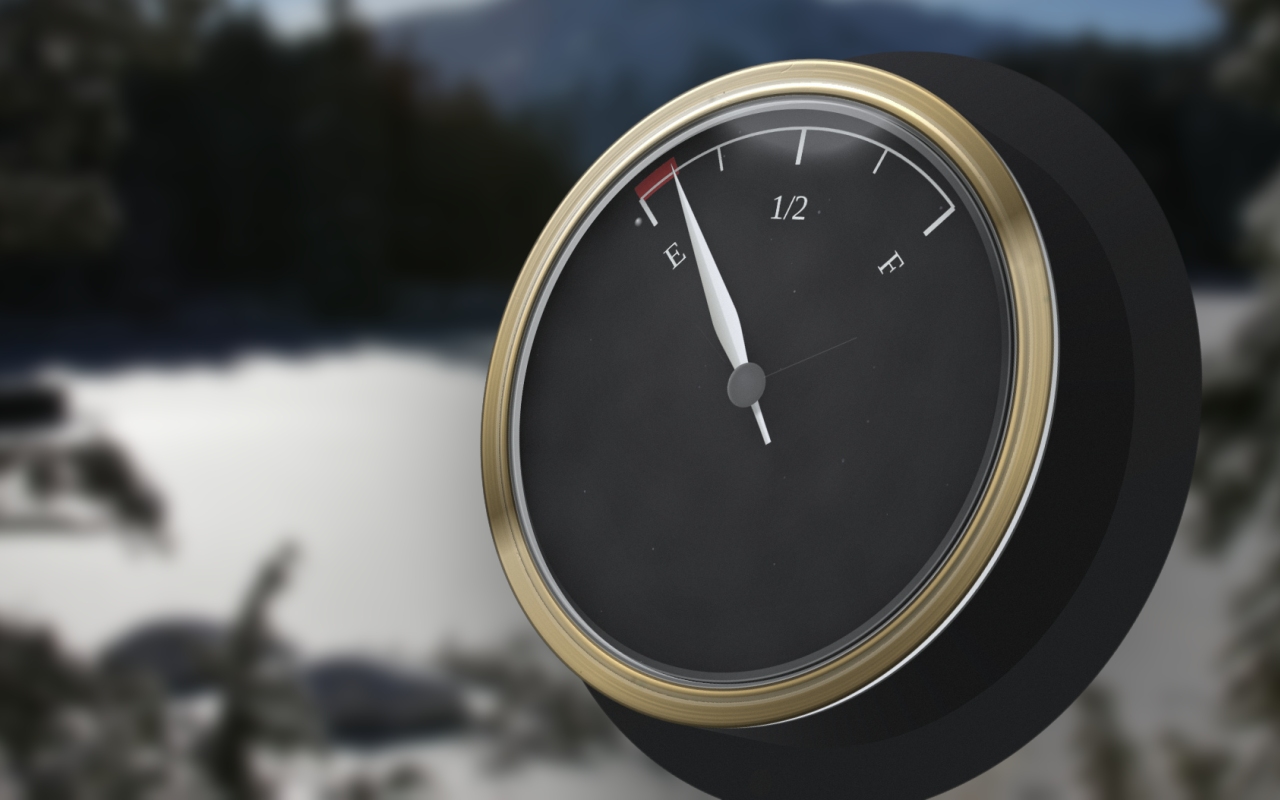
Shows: 0.125
